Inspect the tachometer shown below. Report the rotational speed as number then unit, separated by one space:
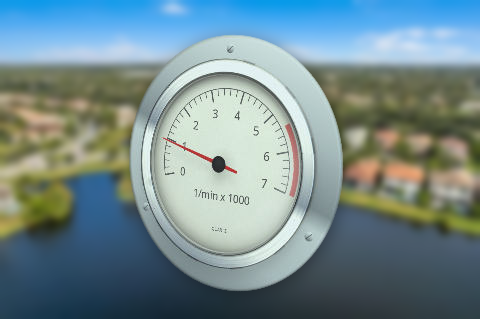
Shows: 1000 rpm
